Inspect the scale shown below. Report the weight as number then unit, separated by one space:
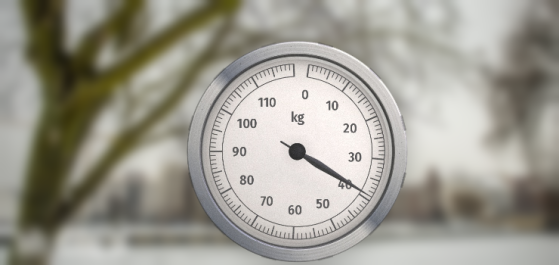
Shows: 39 kg
